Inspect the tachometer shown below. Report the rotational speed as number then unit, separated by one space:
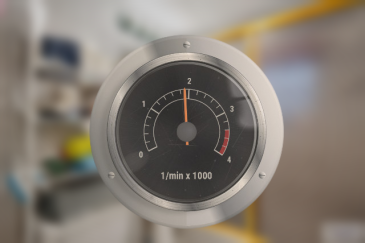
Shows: 1900 rpm
